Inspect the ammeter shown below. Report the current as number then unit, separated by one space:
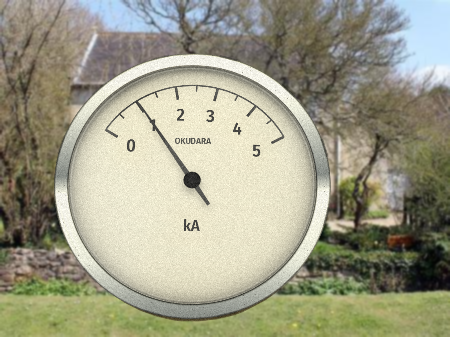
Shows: 1 kA
